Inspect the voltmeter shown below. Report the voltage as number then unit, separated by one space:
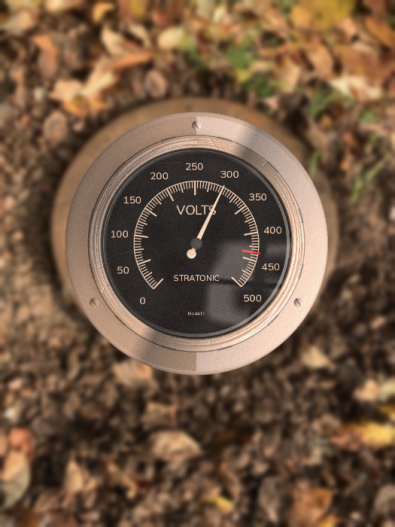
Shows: 300 V
